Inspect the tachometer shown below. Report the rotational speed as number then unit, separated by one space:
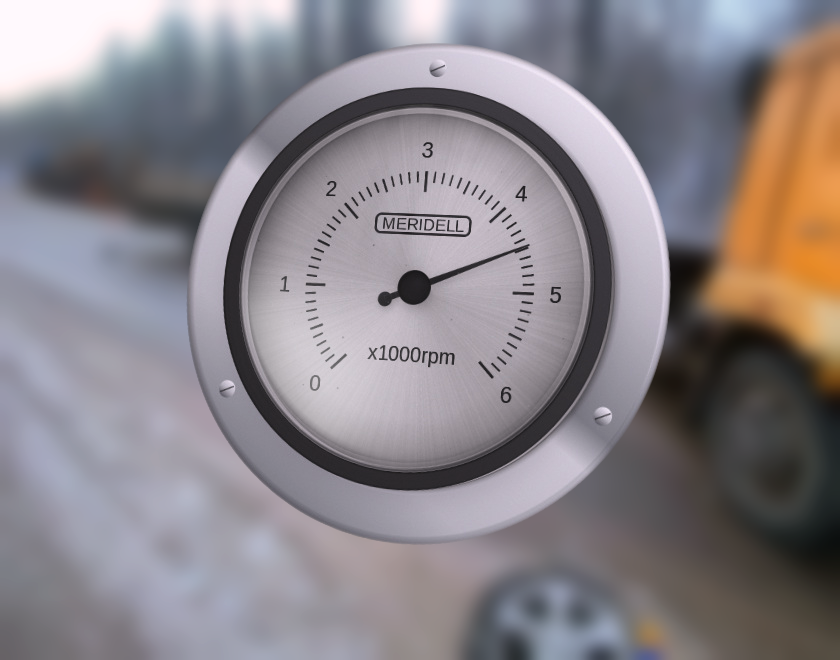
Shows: 4500 rpm
